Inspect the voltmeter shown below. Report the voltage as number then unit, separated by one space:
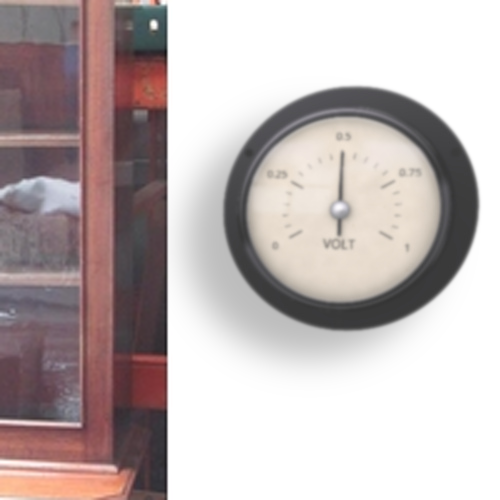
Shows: 0.5 V
